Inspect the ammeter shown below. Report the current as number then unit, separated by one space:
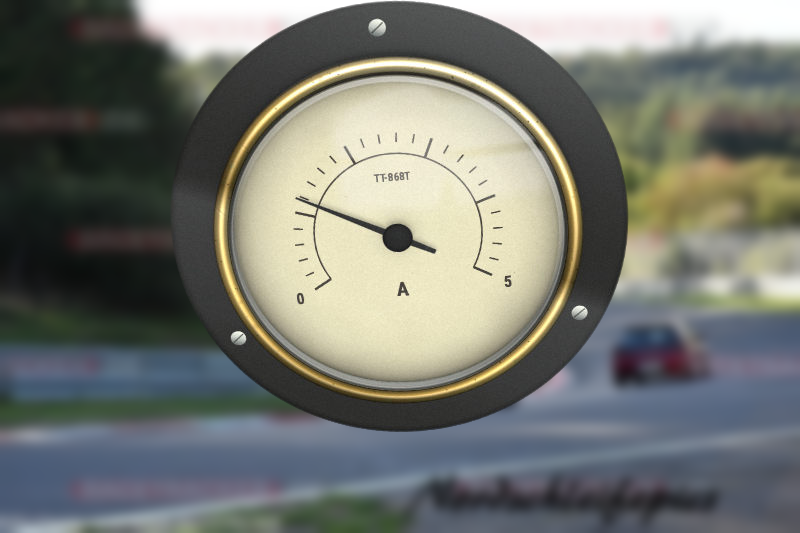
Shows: 1.2 A
